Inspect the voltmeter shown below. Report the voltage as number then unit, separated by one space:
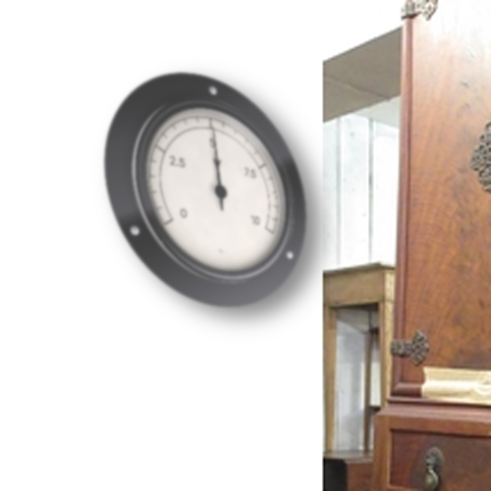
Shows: 5 V
